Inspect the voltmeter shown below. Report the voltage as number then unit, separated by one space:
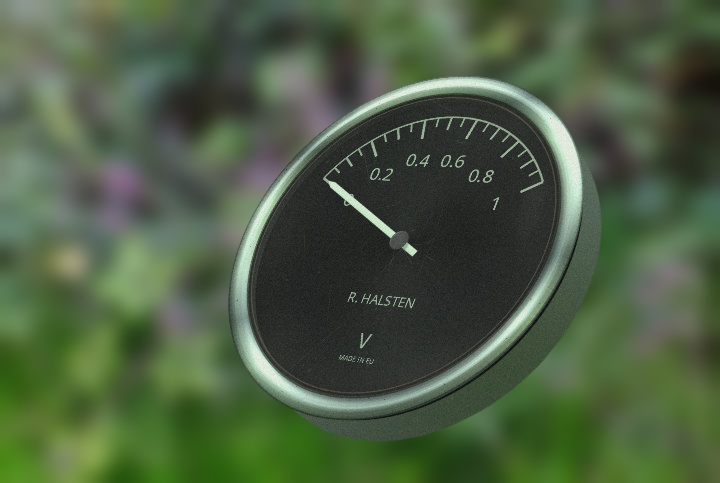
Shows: 0 V
